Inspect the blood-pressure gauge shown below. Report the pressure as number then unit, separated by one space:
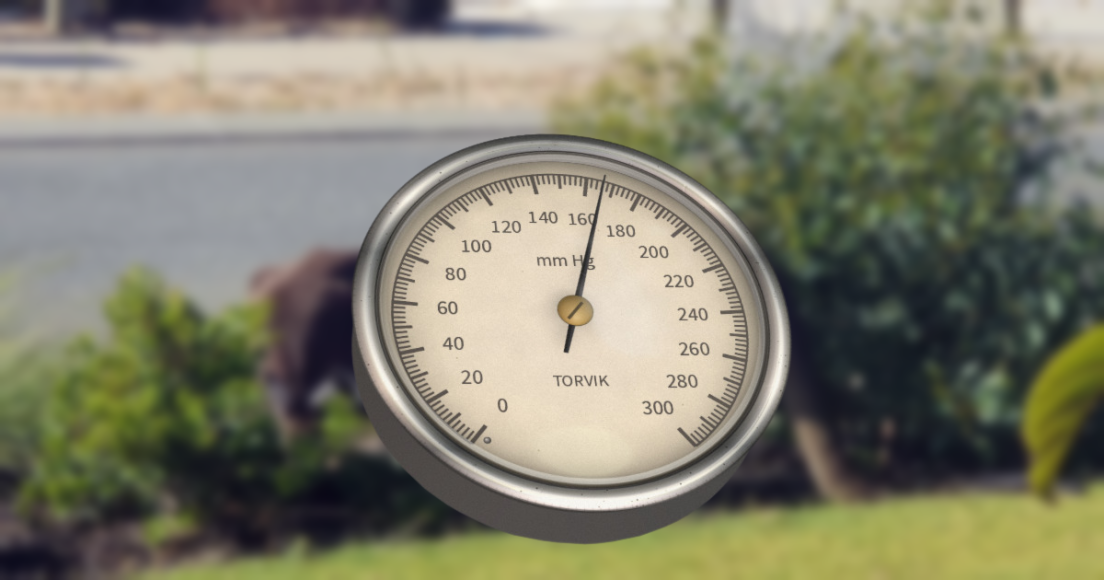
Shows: 166 mmHg
